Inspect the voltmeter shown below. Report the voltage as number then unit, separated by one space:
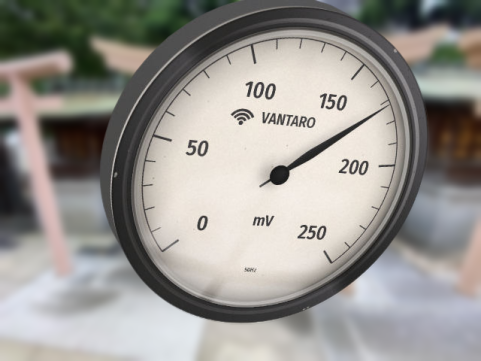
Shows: 170 mV
